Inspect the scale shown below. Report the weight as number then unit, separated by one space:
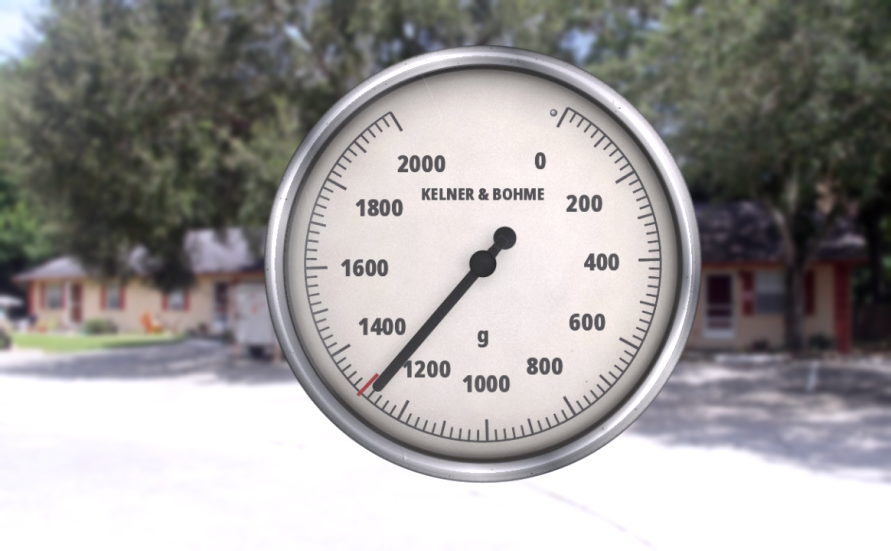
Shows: 1280 g
